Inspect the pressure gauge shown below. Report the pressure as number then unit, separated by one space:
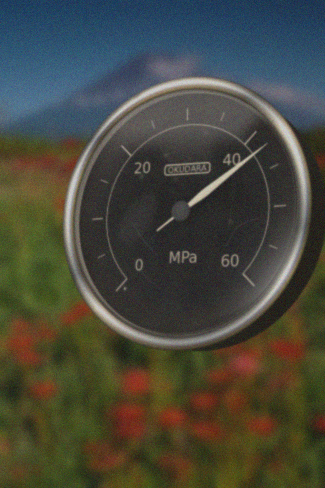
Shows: 42.5 MPa
